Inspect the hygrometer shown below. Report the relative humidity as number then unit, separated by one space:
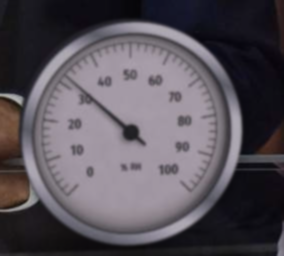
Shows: 32 %
